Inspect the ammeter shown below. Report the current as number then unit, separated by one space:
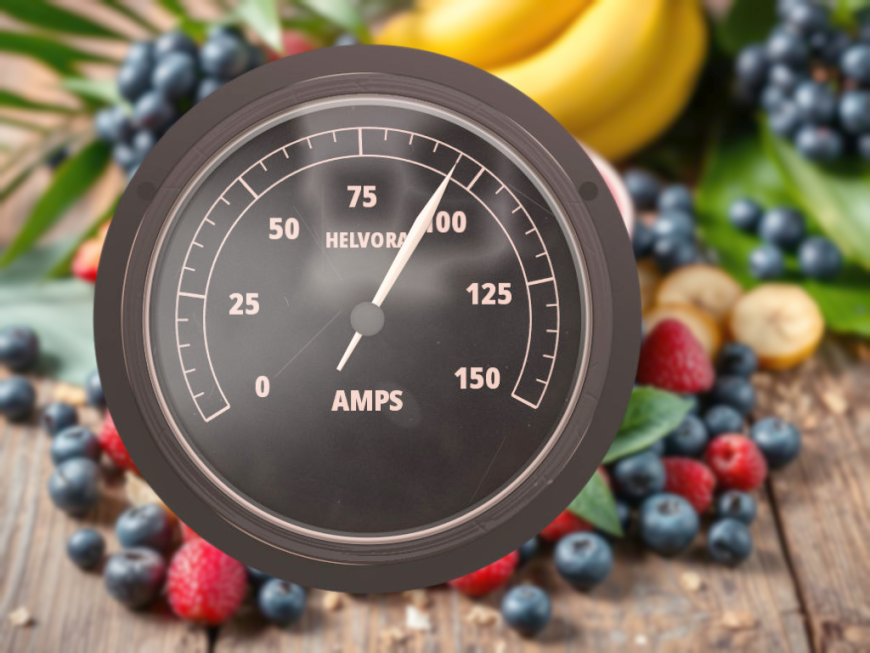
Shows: 95 A
